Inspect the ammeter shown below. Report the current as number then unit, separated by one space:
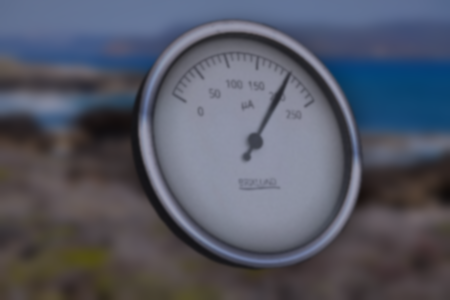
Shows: 200 µA
